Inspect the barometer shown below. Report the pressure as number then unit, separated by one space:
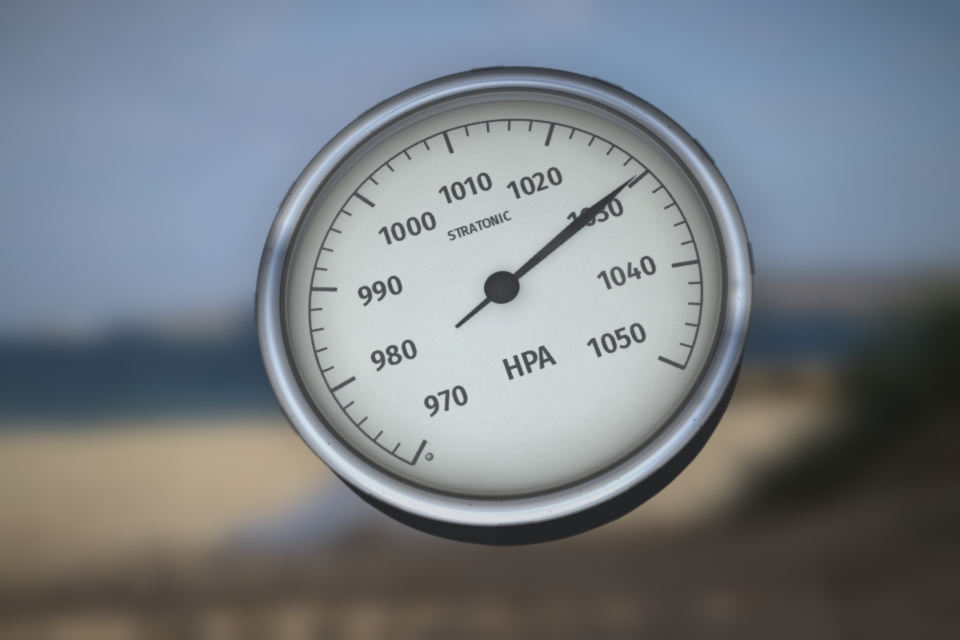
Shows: 1030 hPa
